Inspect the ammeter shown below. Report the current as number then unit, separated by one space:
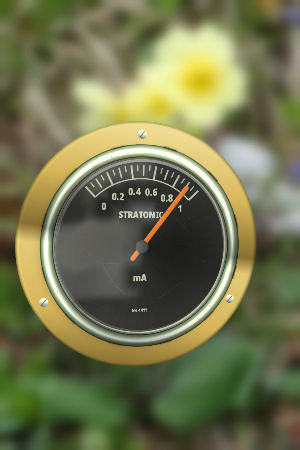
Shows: 0.9 mA
